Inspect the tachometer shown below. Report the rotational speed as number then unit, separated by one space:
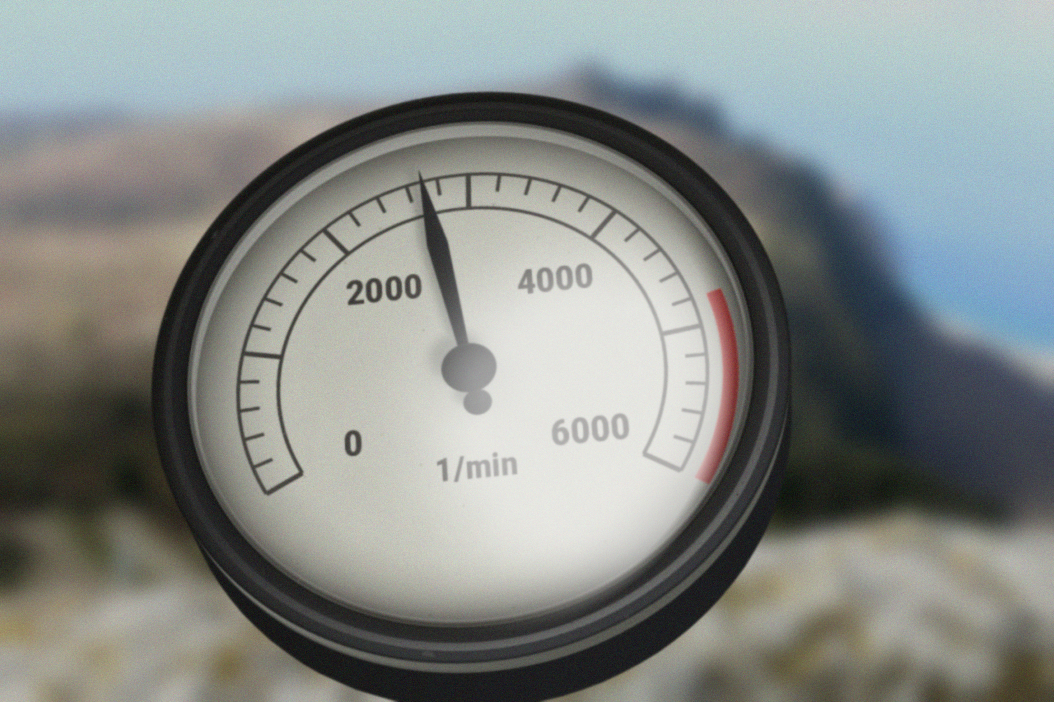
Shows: 2700 rpm
